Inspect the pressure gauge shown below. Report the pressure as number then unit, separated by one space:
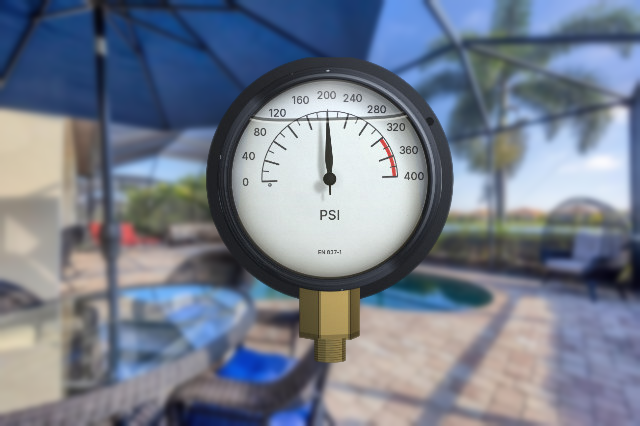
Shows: 200 psi
